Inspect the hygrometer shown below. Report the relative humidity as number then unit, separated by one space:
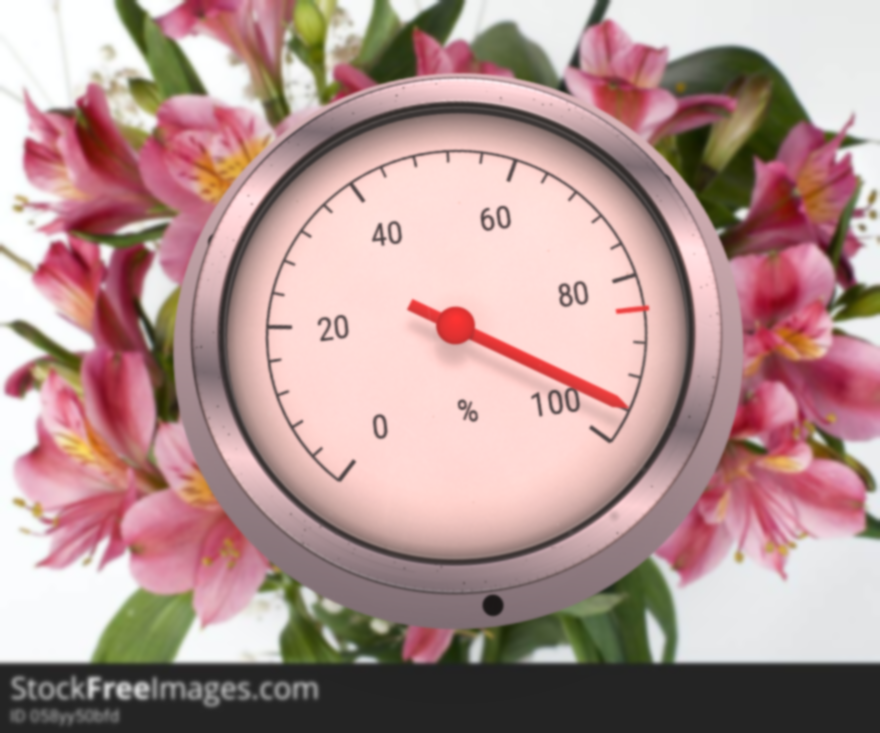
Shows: 96 %
